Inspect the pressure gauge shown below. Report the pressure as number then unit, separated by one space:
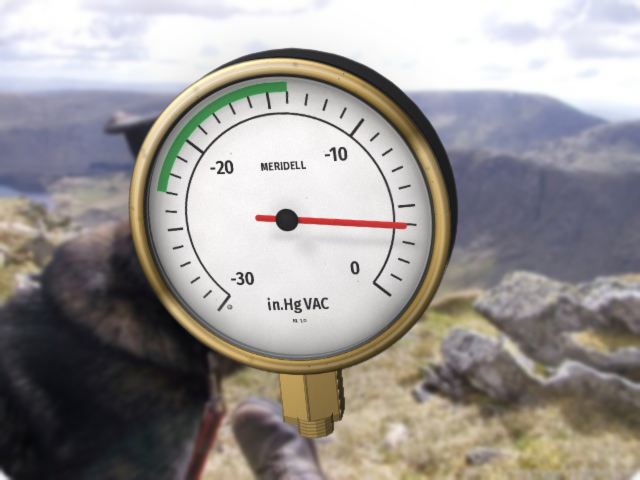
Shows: -4 inHg
